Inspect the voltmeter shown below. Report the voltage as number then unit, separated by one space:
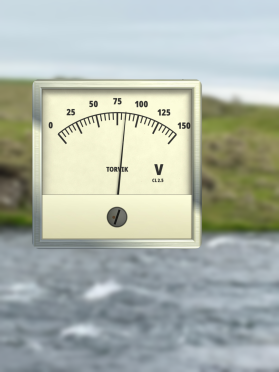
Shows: 85 V
